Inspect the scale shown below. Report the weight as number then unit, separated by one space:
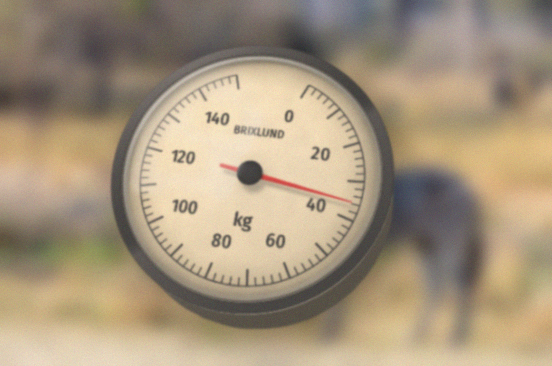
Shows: 36 kg
